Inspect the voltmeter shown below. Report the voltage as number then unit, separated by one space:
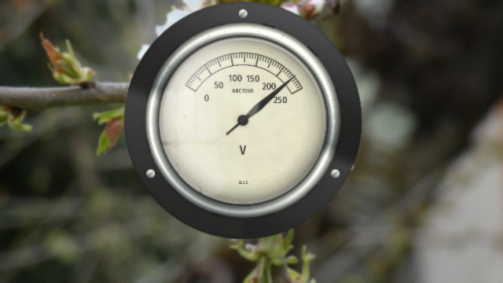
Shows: 225 V
